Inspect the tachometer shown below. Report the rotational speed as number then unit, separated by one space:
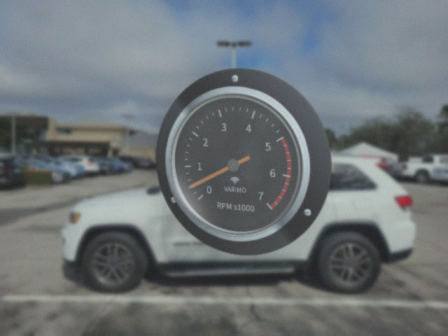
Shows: 400 rpm
